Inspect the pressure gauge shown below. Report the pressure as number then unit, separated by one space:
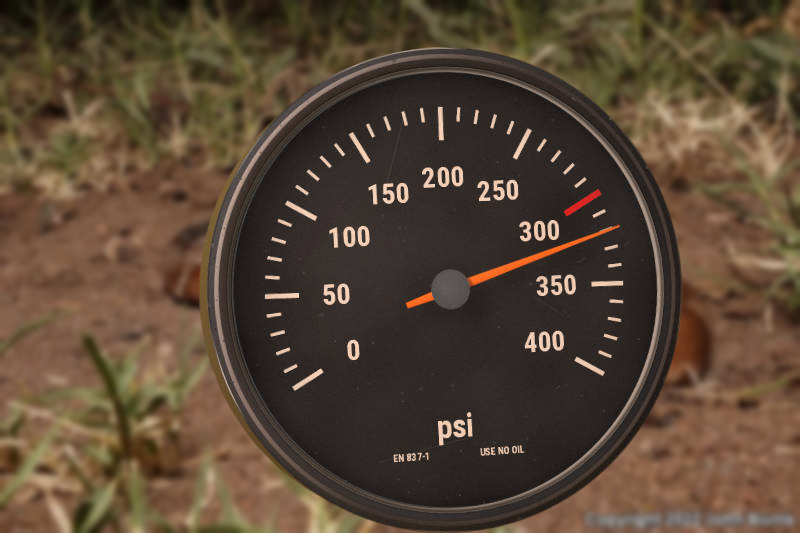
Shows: 320 psi
